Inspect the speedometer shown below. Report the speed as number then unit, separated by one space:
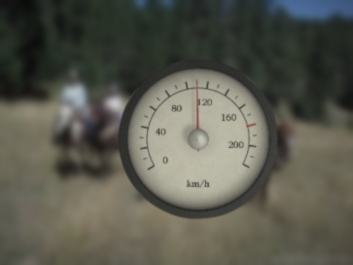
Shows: 110 km/h
